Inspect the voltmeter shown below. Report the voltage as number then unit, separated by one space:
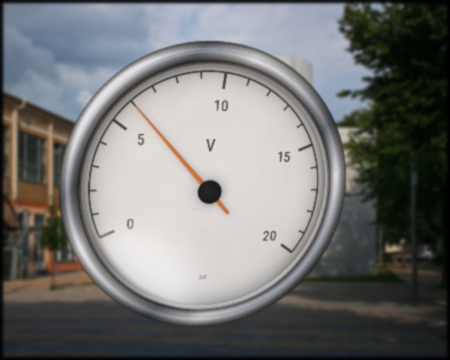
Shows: 6 V
